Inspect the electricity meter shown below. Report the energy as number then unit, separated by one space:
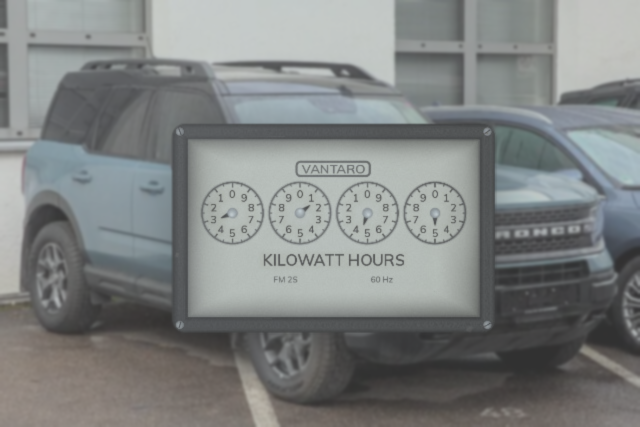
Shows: 3145 kWh
